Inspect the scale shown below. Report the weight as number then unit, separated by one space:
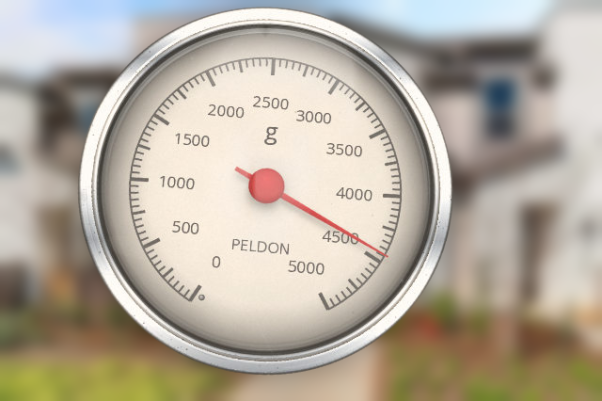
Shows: 4450 g
